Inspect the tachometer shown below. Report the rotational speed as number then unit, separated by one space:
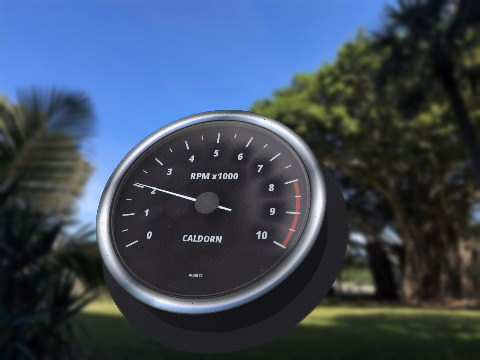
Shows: 2000 rpm
